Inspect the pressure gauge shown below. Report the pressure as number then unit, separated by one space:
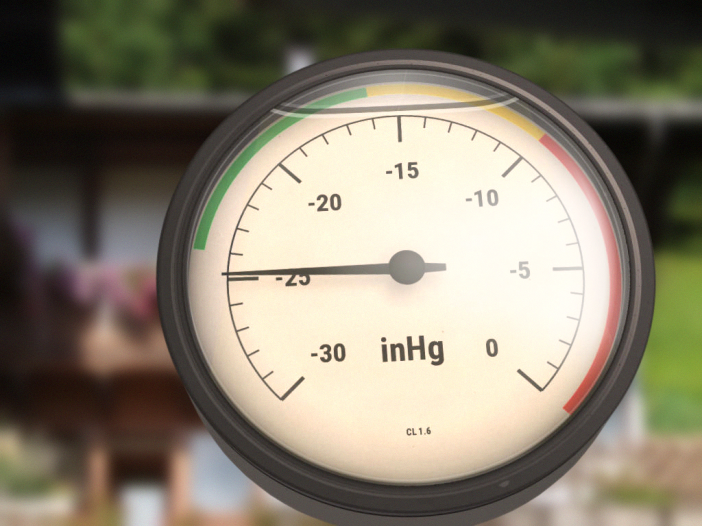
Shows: -25 inHg
